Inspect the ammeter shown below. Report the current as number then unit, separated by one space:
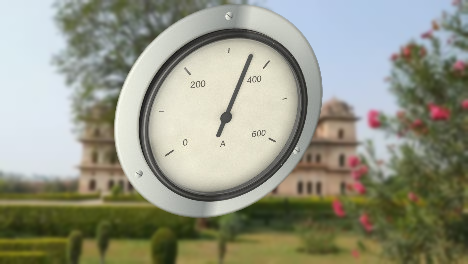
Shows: 350 A
